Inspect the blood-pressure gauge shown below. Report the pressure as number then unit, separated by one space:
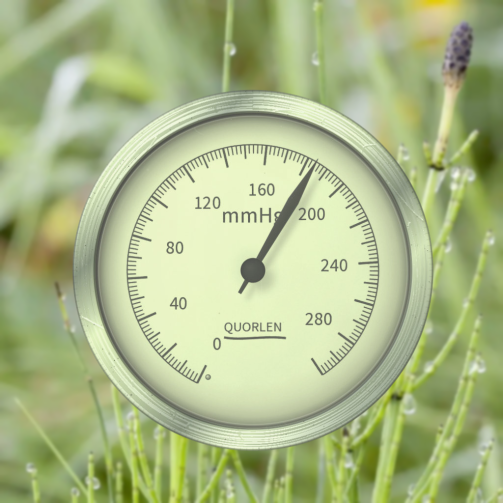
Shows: 184 mmHg
